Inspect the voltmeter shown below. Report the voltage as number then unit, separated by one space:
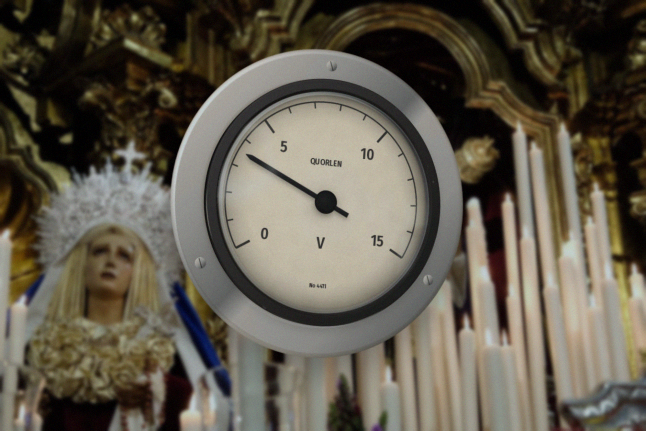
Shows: 3.5 V
